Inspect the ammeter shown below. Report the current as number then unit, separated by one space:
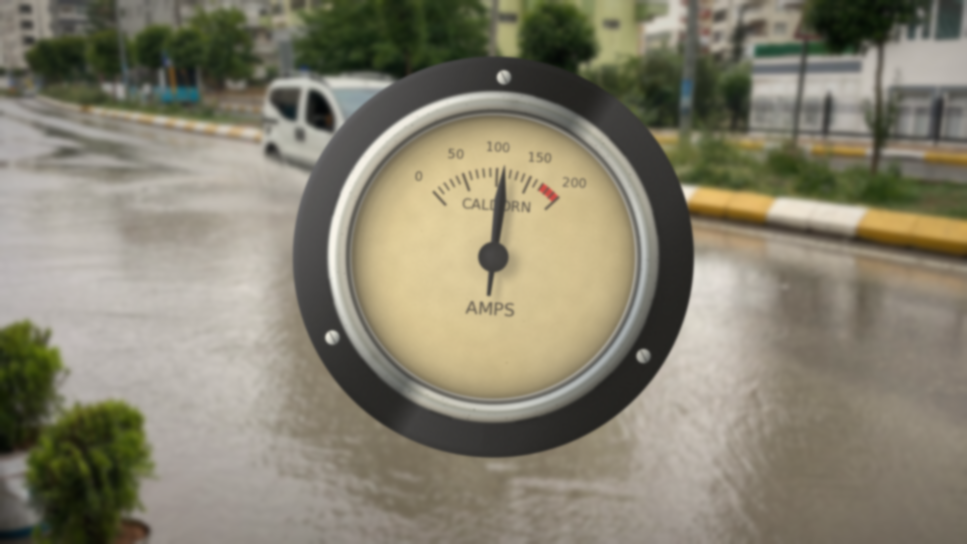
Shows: 110 A
